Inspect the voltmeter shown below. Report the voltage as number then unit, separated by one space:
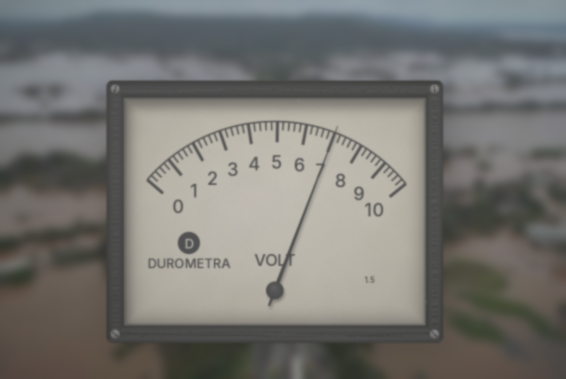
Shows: 7 V
